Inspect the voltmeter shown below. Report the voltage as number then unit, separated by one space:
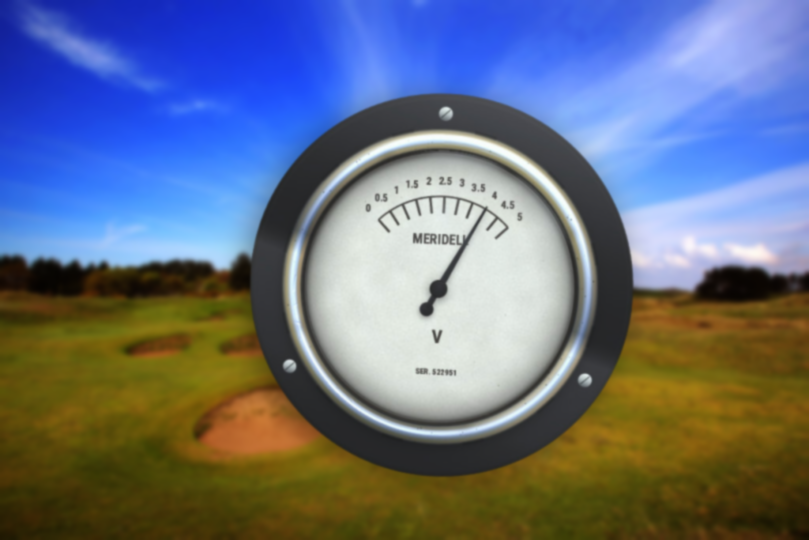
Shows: 4 V
